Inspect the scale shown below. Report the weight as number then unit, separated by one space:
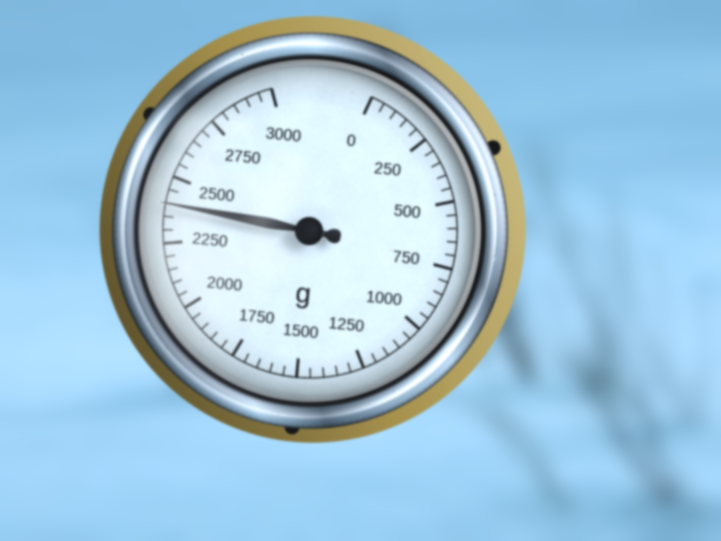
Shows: 2400 g
